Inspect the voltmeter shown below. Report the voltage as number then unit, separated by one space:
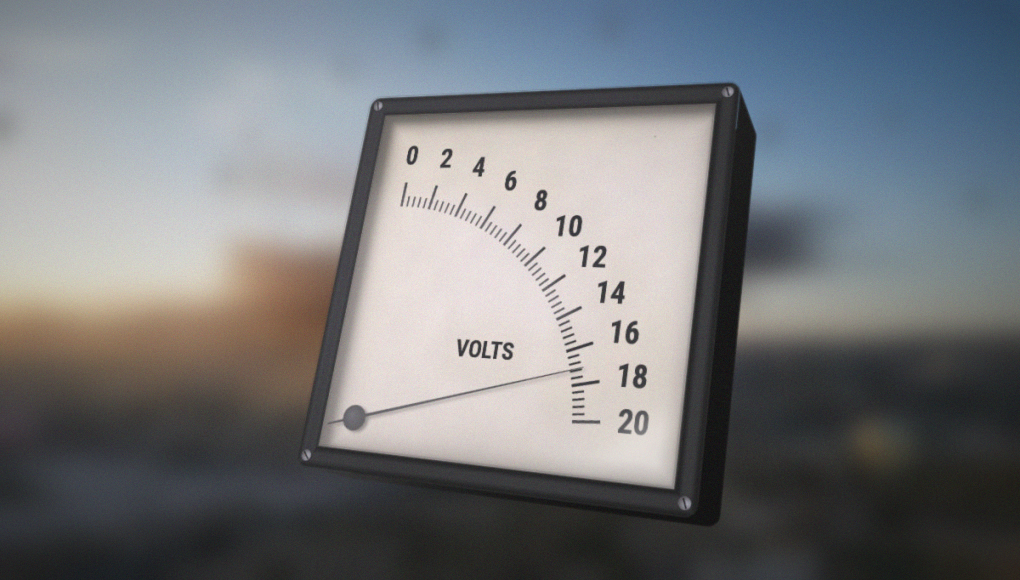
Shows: 17.2 V
